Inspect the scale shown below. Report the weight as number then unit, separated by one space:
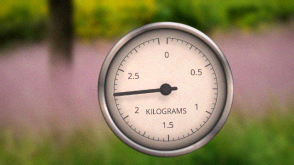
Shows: 2.25 kg
